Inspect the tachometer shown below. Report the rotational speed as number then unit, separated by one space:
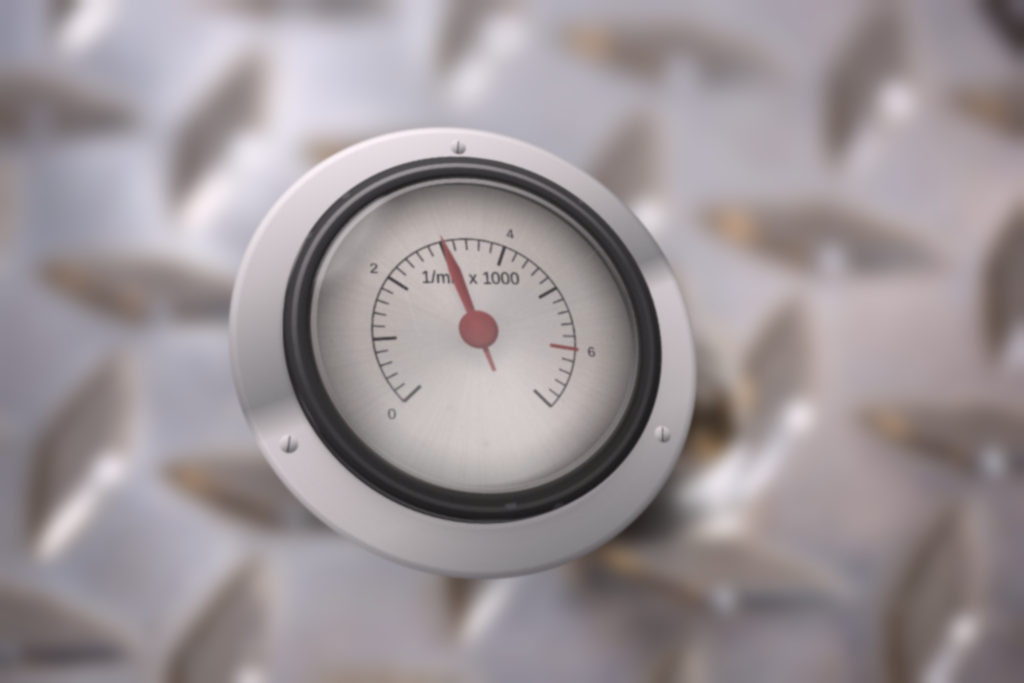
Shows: 3000 rpm
